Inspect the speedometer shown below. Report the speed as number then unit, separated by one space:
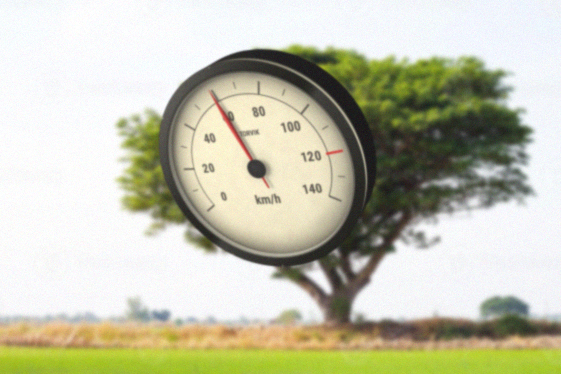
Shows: 60 km/h
